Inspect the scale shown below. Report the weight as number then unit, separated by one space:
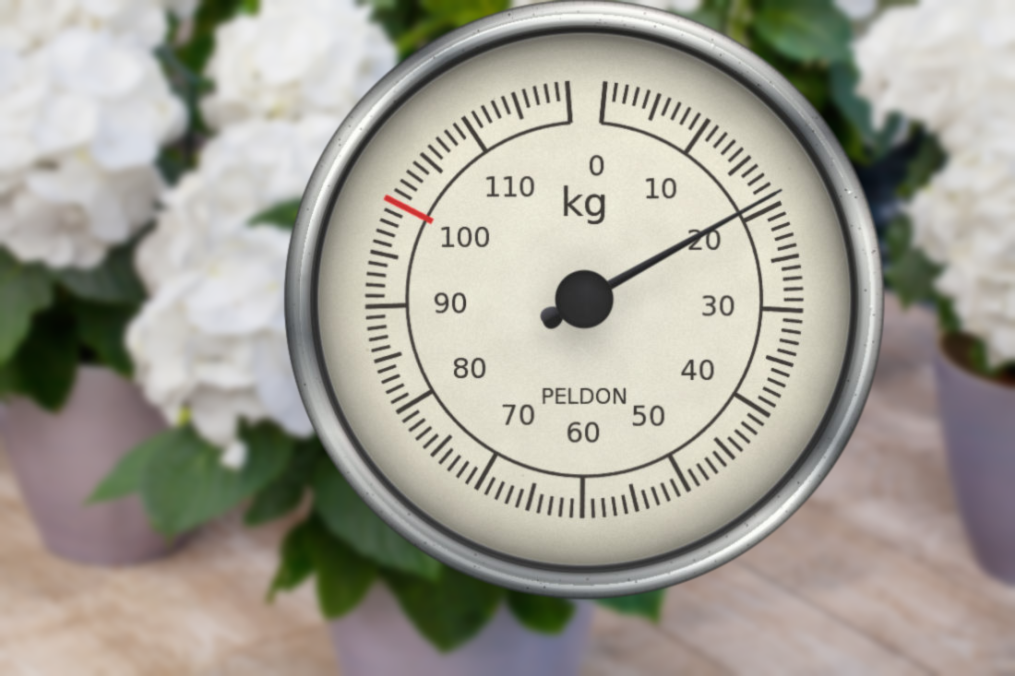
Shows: 19 kg
